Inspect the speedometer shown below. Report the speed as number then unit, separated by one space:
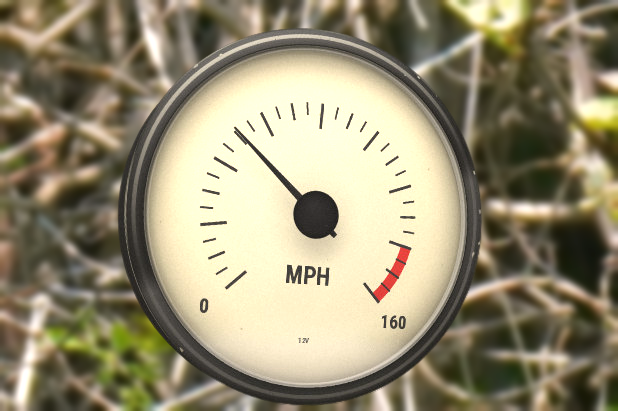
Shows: 50 mph
